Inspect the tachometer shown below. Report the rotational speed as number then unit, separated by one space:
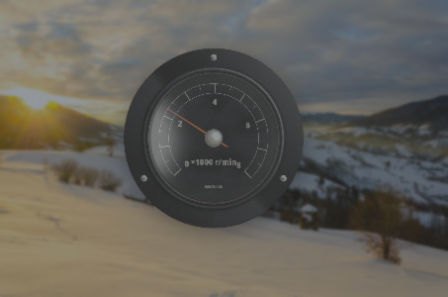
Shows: 2250 rpm
